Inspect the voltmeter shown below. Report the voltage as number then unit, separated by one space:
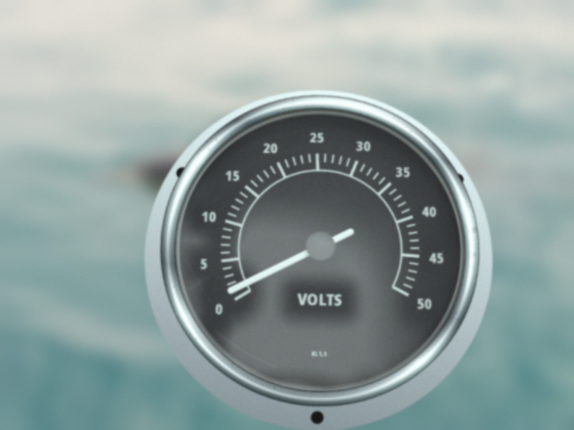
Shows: 1 V
